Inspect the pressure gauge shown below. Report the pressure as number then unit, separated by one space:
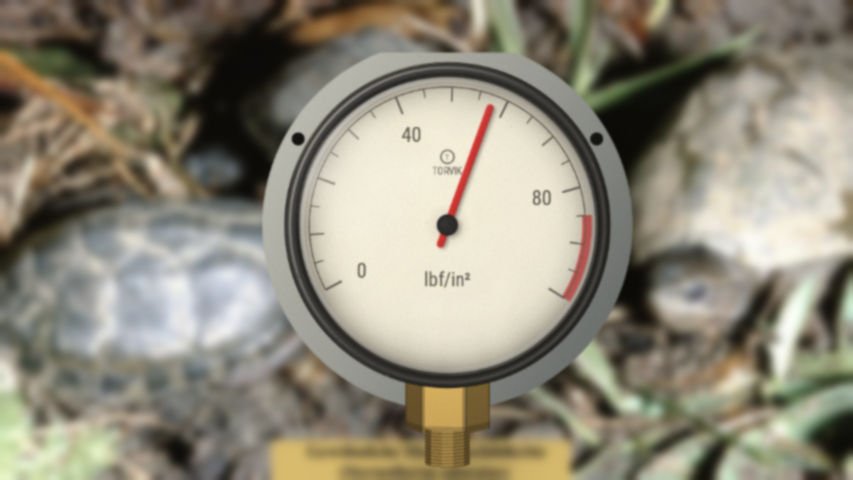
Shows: 57.5 psi
